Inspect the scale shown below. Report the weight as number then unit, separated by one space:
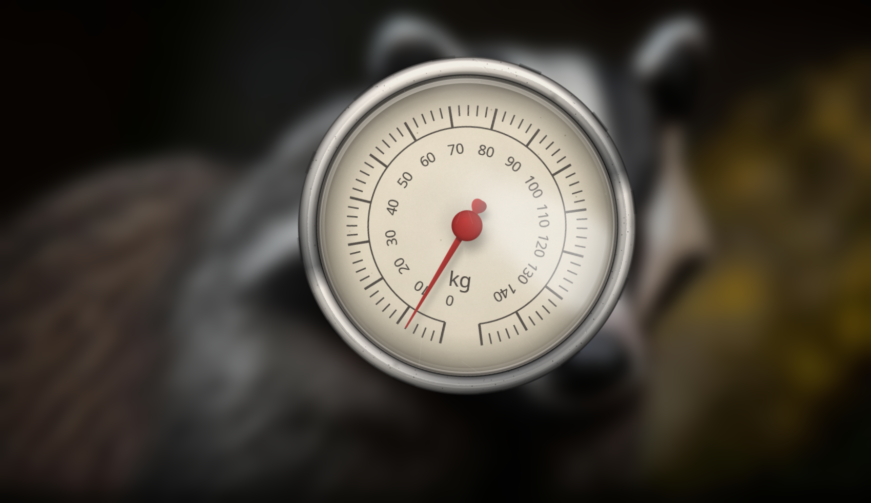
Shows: 8 kg
